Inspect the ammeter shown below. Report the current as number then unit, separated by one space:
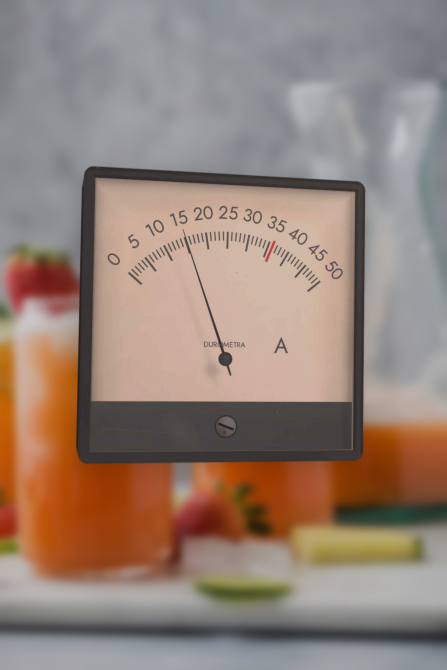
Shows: 15 A
